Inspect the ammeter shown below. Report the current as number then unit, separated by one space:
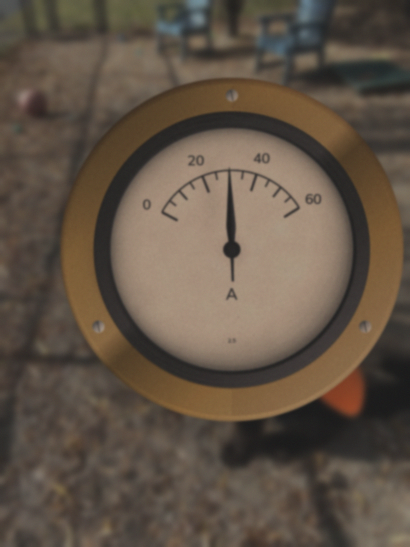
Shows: 30 A
